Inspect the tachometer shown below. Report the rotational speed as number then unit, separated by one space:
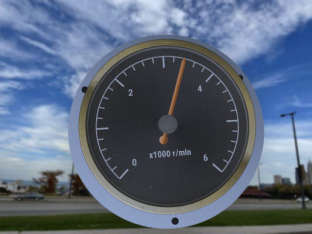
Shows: 3400 rpm
